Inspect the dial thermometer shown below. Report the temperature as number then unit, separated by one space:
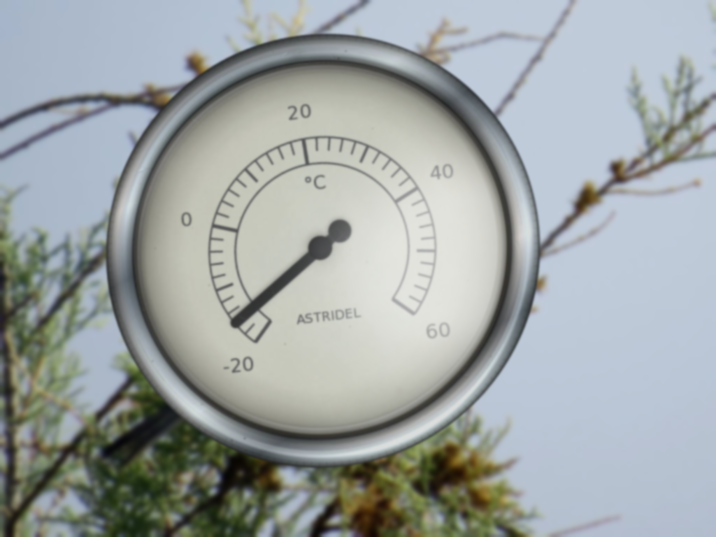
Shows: -16 °C
